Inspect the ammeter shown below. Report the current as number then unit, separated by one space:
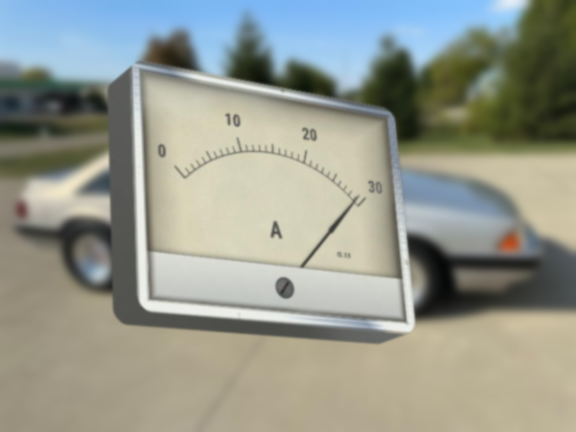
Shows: 29 A
